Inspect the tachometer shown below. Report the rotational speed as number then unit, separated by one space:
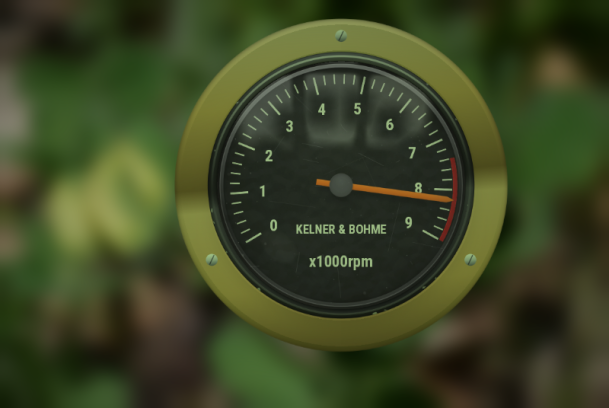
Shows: 8200 rpm
